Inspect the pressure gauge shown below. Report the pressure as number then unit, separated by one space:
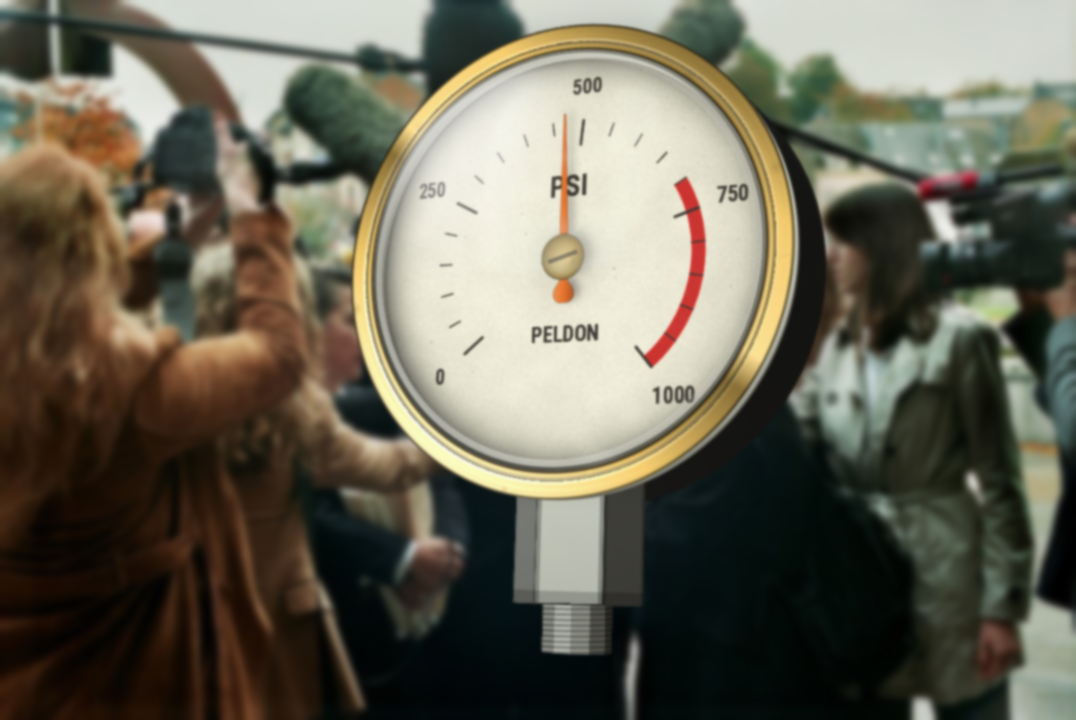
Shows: 475 psi
